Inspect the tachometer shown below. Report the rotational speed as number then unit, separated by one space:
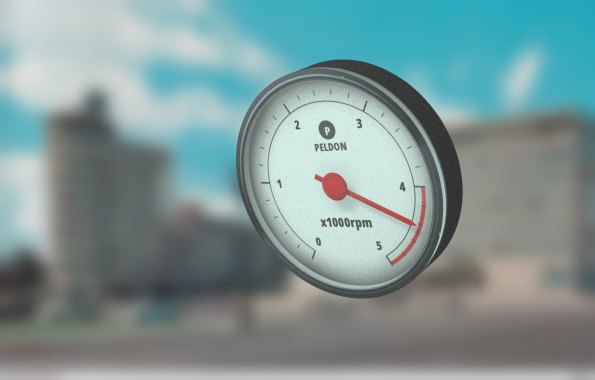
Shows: 4400 rpm
